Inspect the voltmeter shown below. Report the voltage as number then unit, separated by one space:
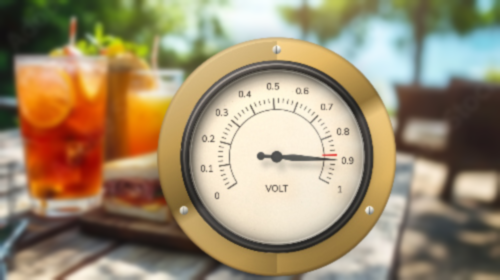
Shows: 0.9 V
